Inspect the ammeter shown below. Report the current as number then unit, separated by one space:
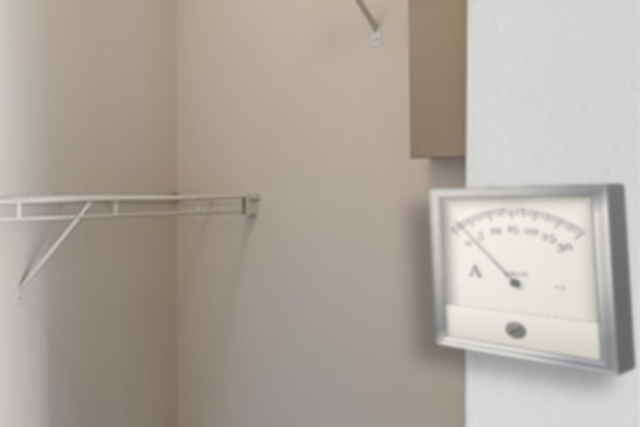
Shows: 2.5 A
